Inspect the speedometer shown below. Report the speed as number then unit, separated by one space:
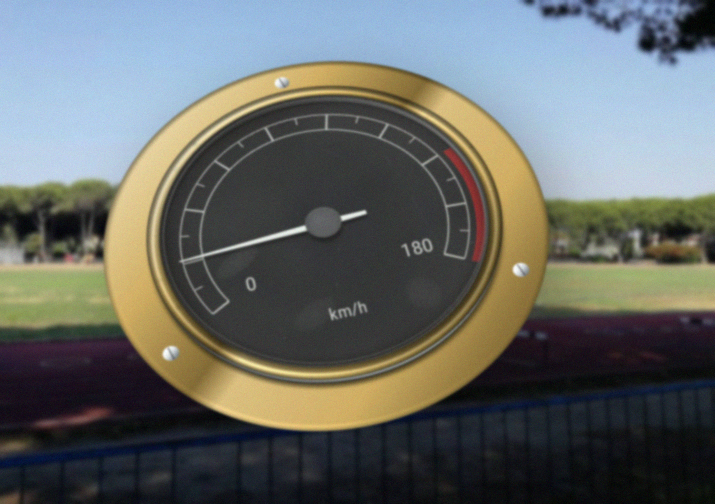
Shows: 20 km/h
